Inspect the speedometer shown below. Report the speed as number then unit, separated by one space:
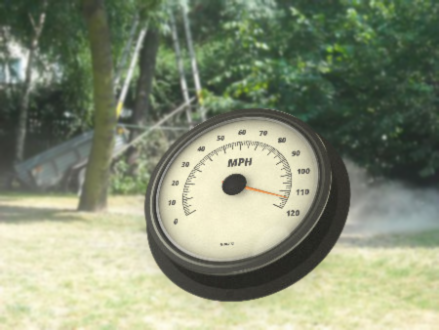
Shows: 115 mph
